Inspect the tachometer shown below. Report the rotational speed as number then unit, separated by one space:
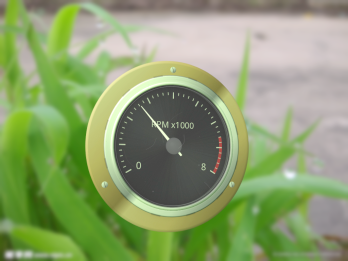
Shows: 2600 rpm
